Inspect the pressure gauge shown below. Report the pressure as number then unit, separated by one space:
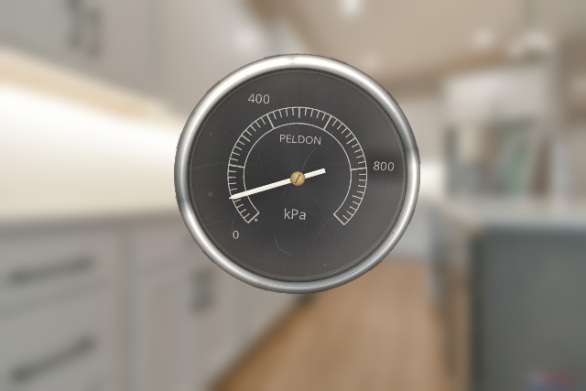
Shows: 100 kPa
